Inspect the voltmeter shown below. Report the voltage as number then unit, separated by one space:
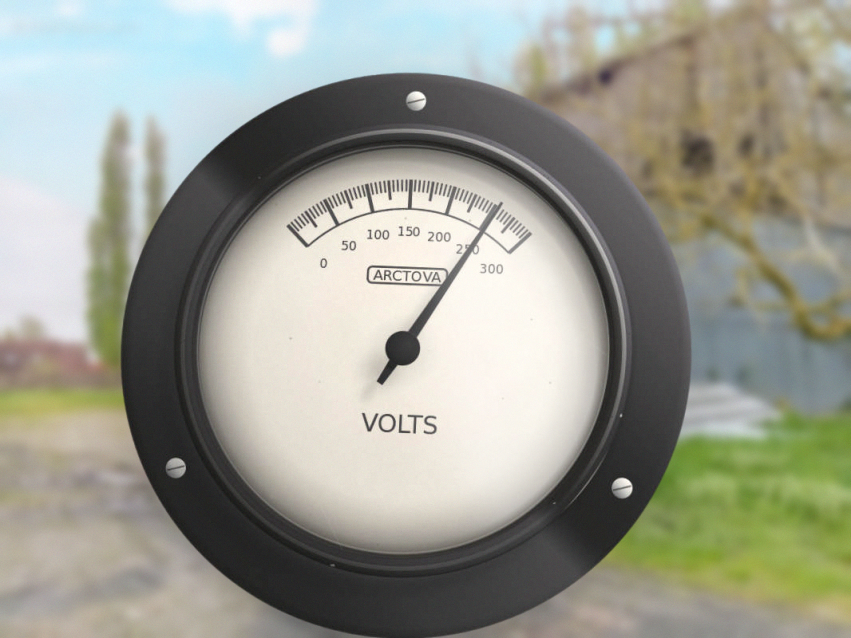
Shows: 255 V
